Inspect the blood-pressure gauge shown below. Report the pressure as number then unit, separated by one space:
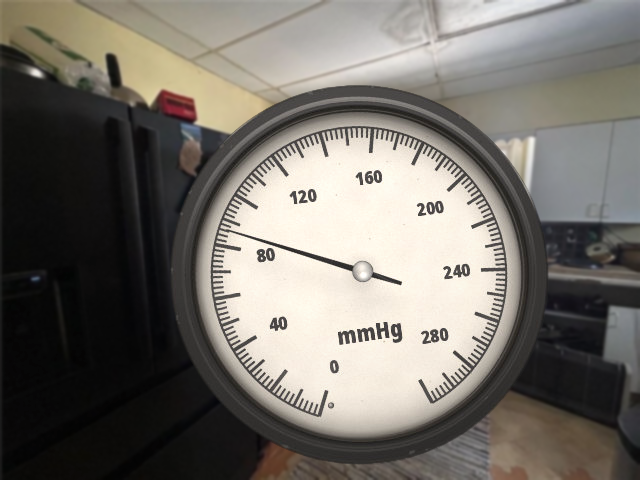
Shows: 86 mmHg
